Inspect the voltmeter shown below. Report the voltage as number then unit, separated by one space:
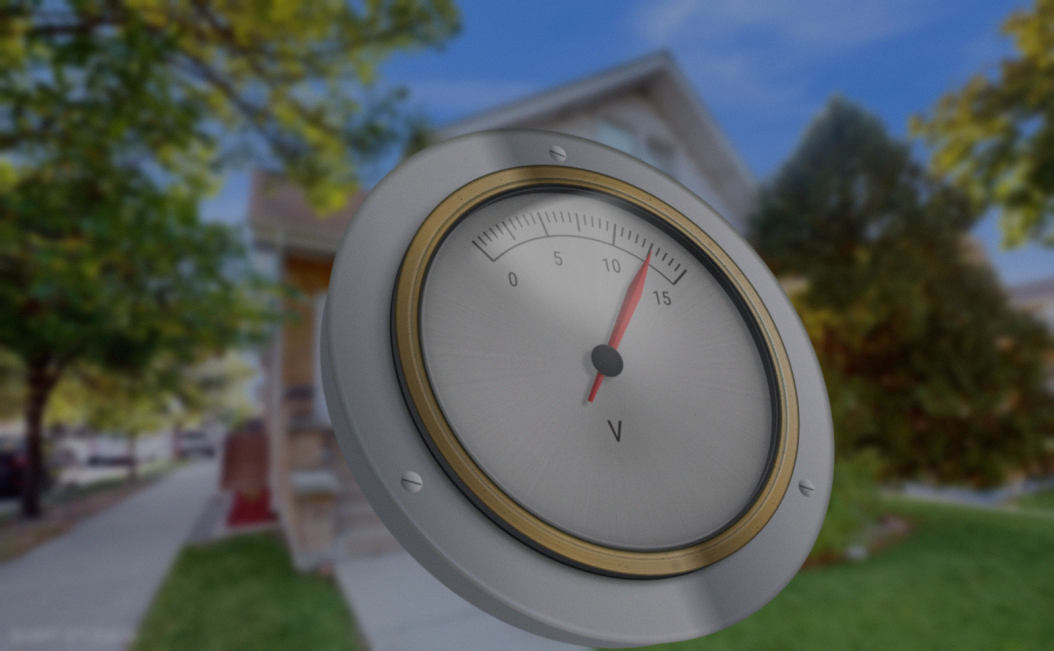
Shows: 12.5 V
